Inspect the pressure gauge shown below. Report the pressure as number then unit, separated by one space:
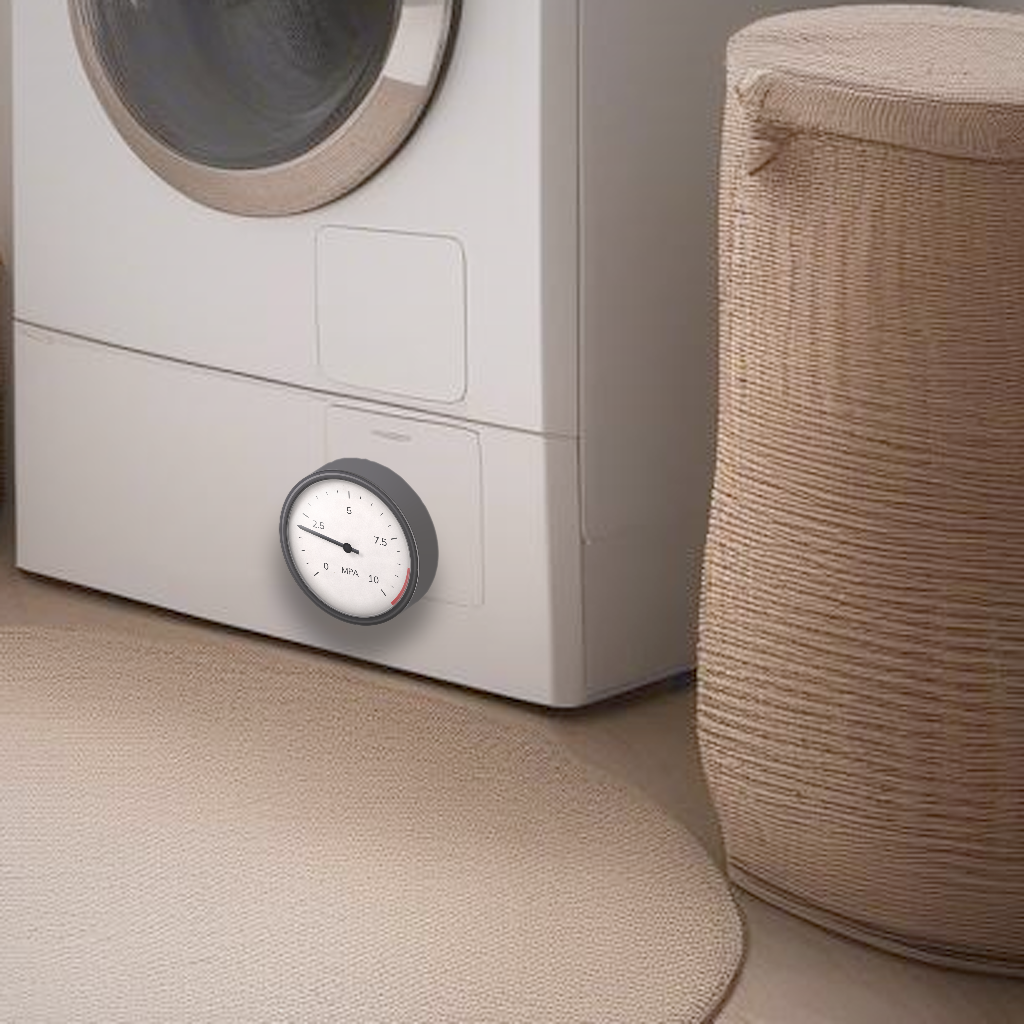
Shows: 2 MPa
